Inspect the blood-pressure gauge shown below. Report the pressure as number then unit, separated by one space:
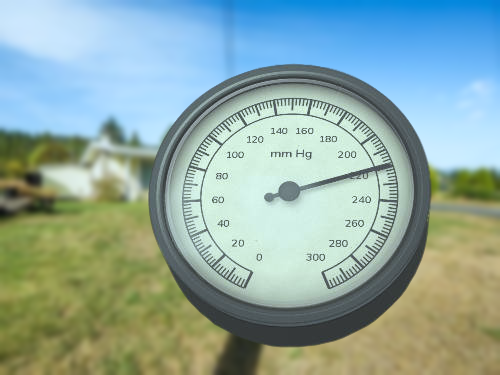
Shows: 220 mmHg
